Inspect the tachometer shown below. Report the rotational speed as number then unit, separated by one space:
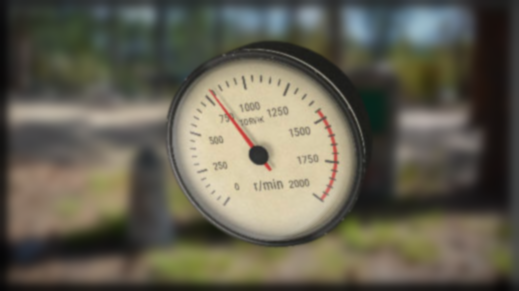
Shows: 800 rpm
